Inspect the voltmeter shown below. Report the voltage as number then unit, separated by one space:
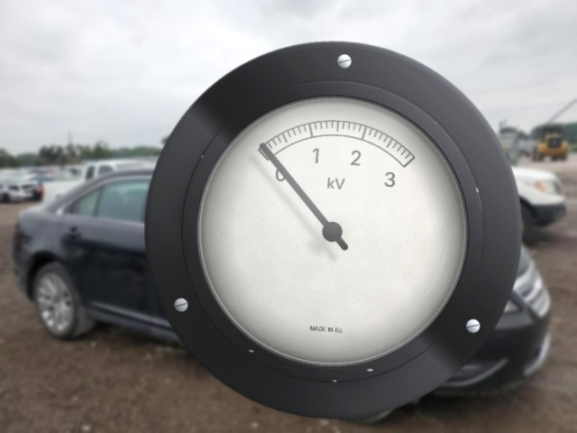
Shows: 0.1 kV
